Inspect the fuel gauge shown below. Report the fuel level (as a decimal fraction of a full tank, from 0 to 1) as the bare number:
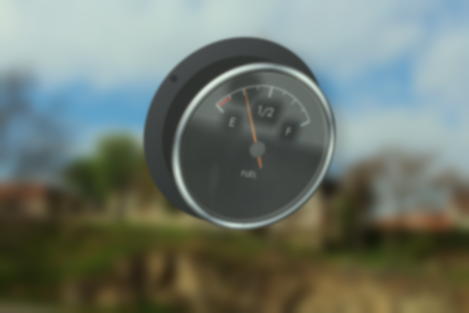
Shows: 0.25
